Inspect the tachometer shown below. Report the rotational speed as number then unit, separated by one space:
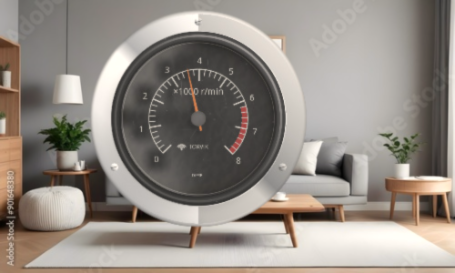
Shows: 3600 rpm
